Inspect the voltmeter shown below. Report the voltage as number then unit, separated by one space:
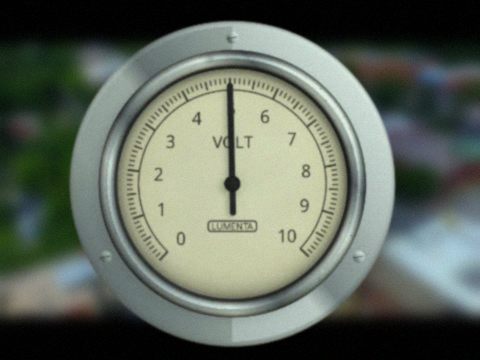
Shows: 5 V
